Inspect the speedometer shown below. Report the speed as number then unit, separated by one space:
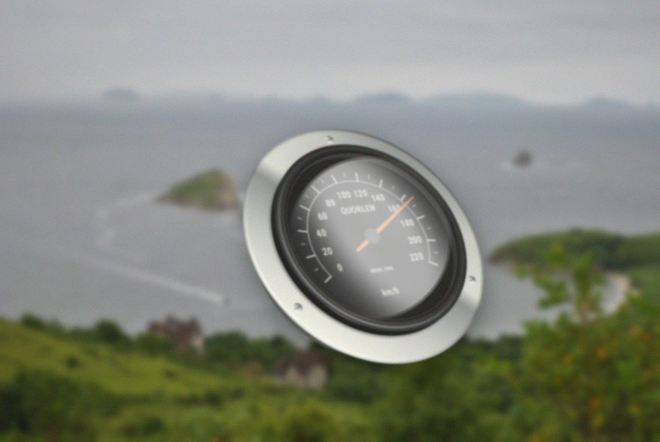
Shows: 165 km/h
